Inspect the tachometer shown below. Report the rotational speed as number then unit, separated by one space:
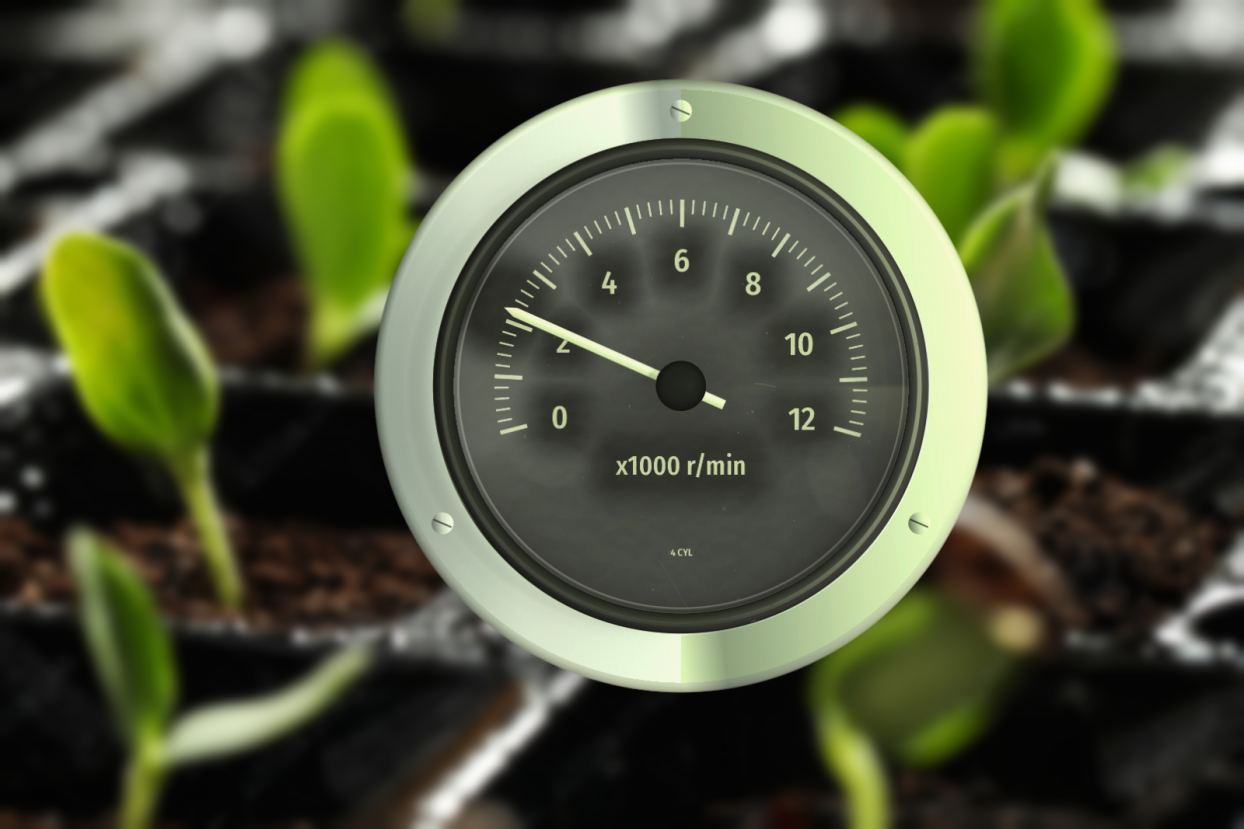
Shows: 2200 rpm
